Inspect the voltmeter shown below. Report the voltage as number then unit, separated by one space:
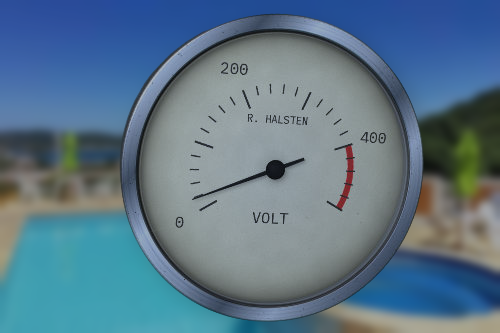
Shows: 20 V
